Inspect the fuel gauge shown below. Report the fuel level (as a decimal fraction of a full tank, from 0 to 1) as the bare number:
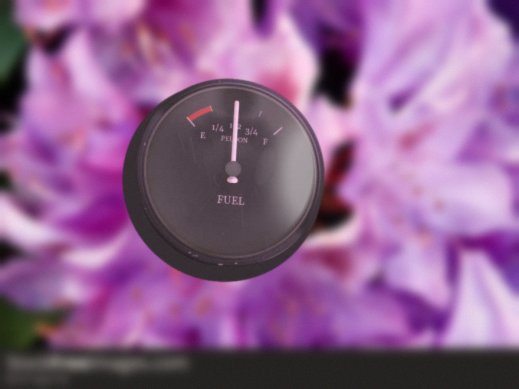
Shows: 0.5
